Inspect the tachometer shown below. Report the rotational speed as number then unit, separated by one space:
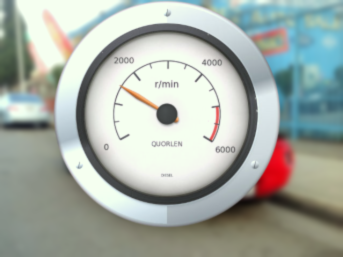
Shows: 1500 rpm
